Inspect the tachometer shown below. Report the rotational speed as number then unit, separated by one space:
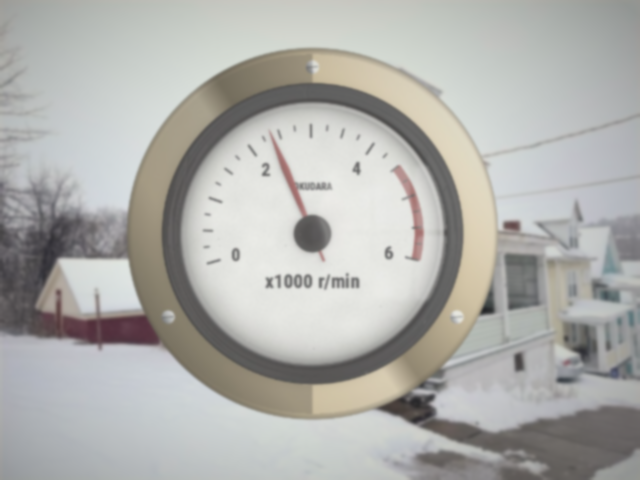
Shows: 2375 rpm
